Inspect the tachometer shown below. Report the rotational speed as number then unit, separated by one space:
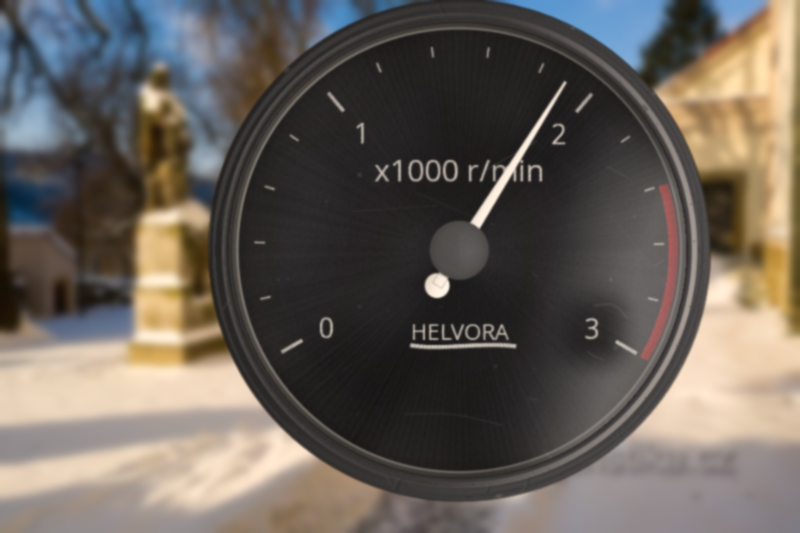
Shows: 1900 rpm
